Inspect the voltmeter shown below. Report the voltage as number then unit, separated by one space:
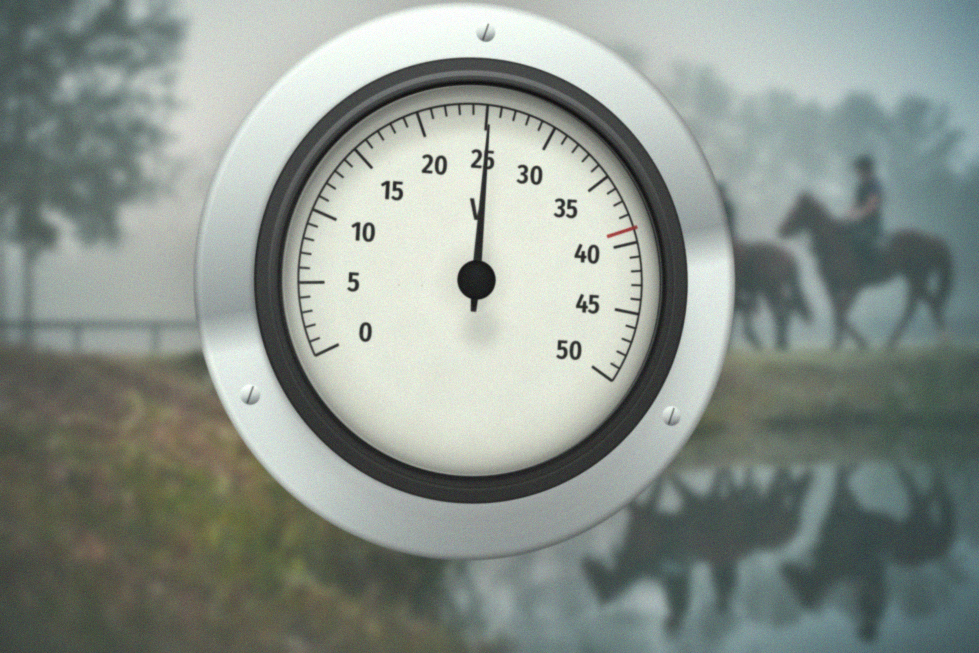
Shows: 25 V
